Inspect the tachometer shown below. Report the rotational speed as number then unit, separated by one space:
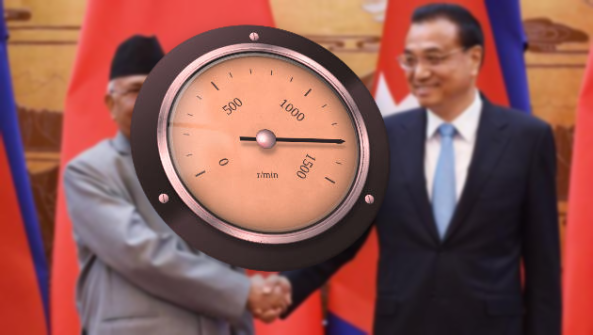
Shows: 1300 rpm
